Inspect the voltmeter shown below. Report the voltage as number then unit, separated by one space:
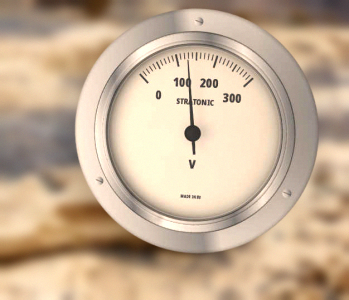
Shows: 130 V
